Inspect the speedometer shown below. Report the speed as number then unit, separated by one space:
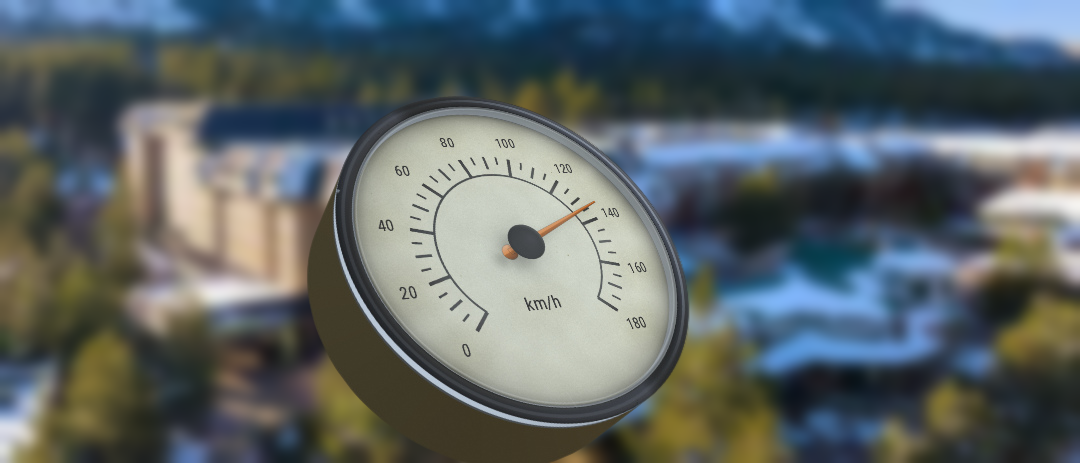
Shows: 135 km/h
